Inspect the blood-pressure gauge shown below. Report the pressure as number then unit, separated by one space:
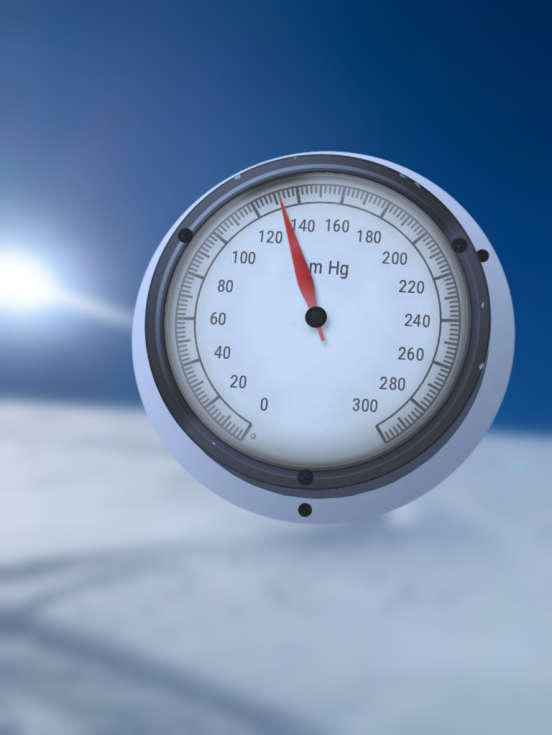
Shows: 132 mmHg
